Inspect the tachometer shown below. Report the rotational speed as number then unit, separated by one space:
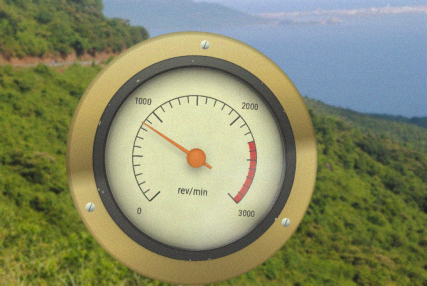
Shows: 850 rpm
